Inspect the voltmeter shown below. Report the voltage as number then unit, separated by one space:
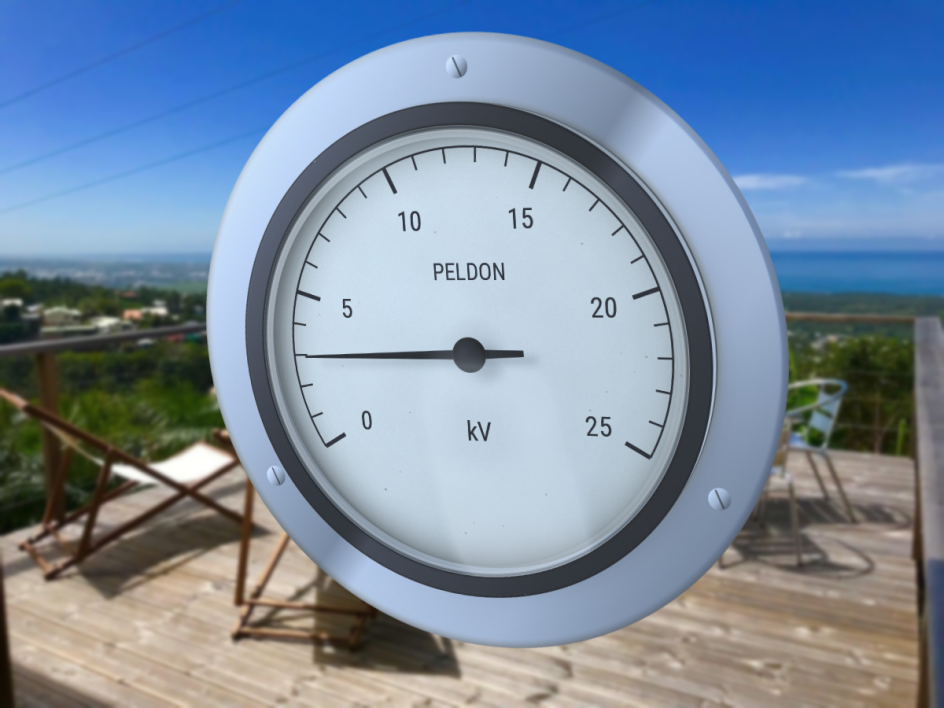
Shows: 3 kV
